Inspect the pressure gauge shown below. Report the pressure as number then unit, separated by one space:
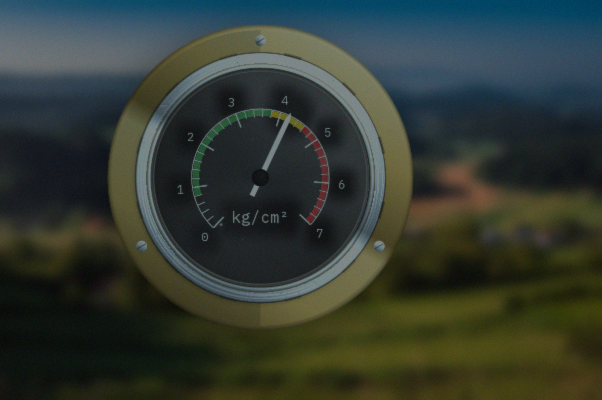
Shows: 4.2 kg/cm²
